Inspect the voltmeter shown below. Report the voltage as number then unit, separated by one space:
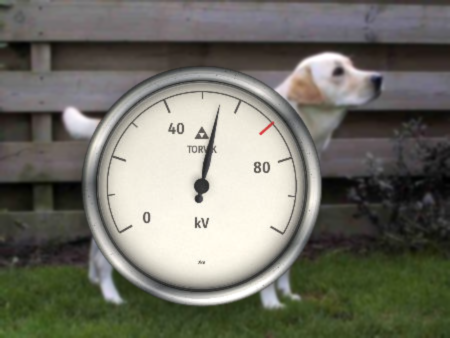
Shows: 55 kV
